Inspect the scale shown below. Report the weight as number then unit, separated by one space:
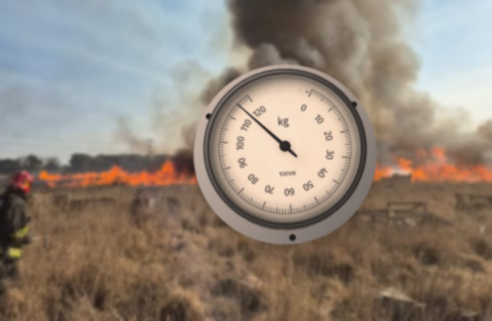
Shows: 115 kg
